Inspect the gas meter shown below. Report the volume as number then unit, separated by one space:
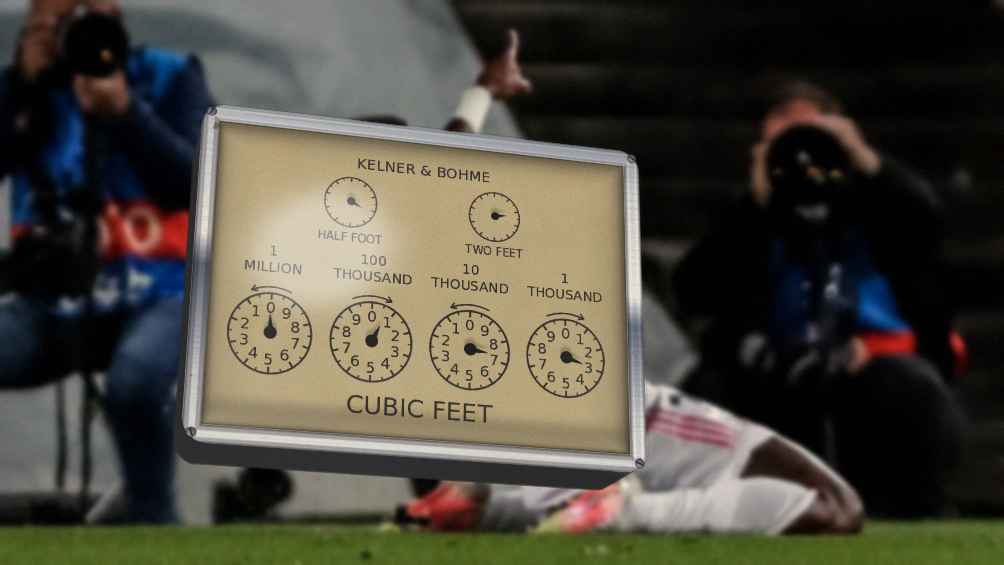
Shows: 7300 ft³
